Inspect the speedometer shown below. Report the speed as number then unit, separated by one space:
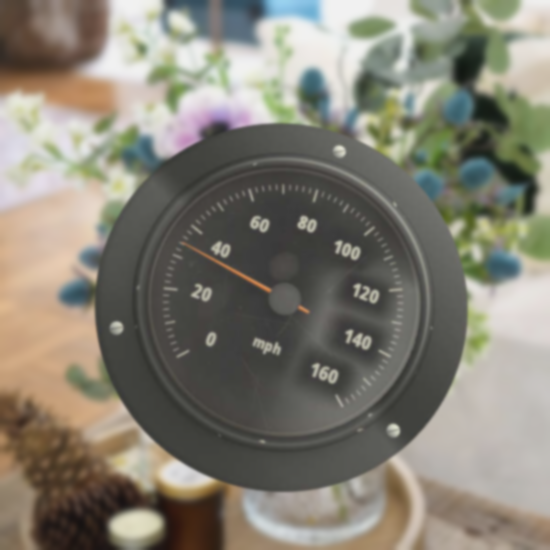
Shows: 34 mph
